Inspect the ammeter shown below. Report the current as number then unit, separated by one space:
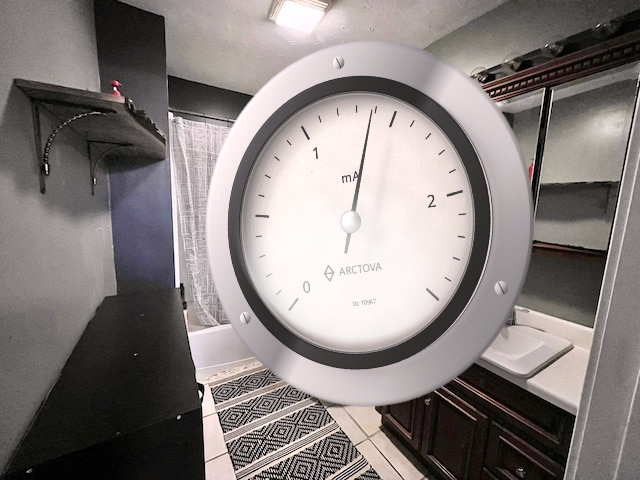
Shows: 1.4 mA
